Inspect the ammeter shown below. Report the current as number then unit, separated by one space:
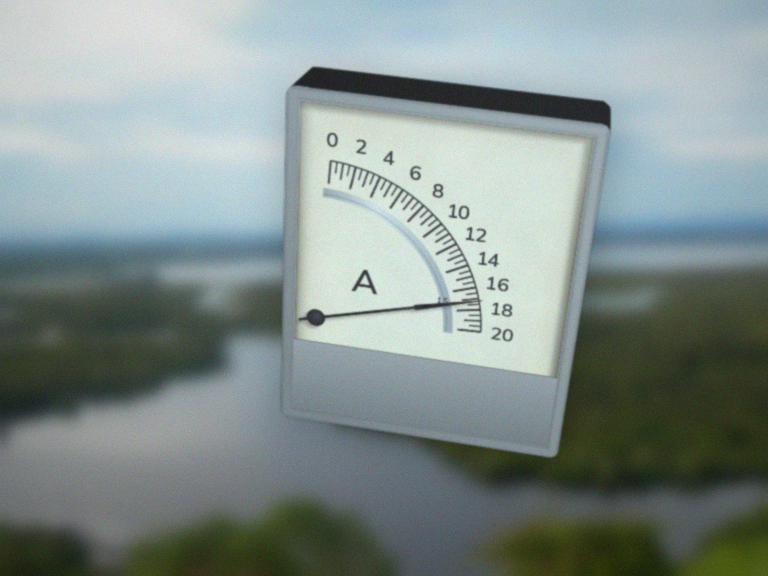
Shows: 17 A
